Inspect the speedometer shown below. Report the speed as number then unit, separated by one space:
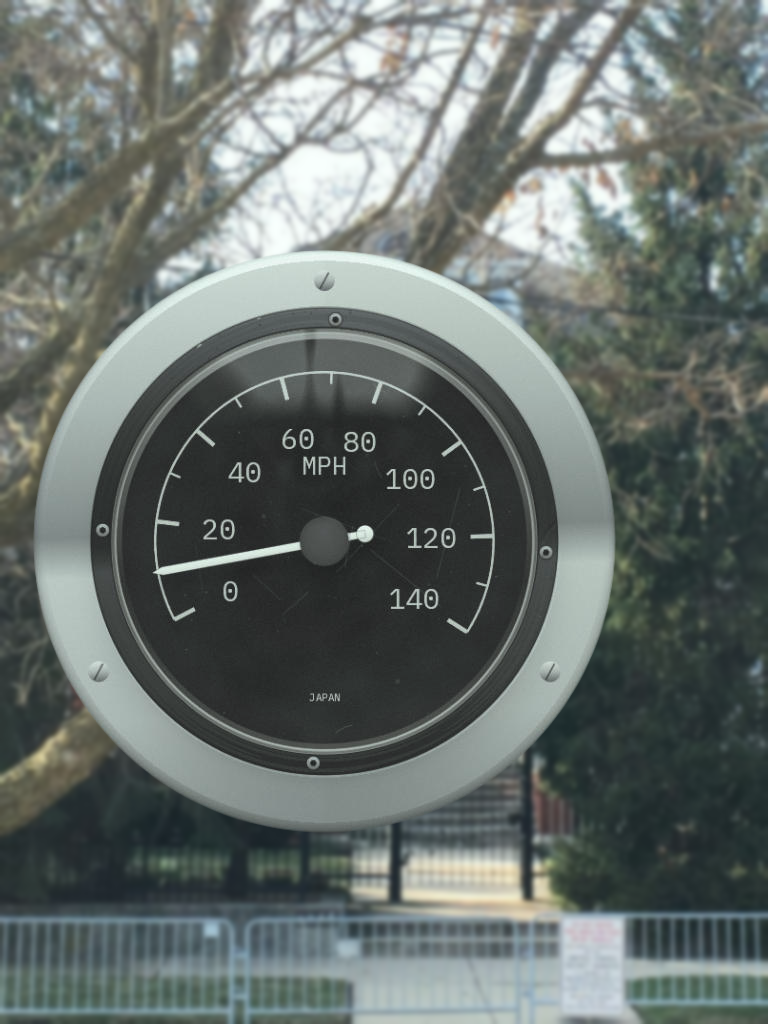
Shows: 10 mph
